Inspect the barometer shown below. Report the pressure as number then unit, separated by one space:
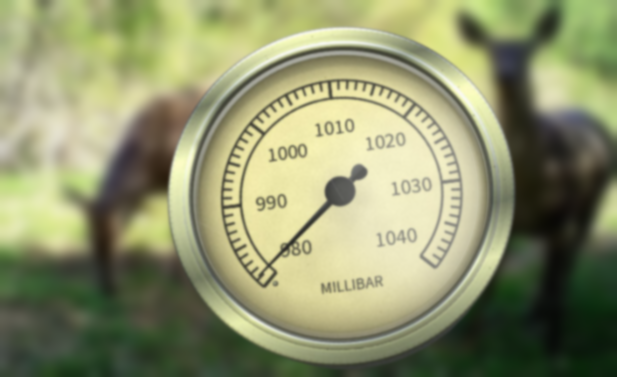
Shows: 981 mbar
